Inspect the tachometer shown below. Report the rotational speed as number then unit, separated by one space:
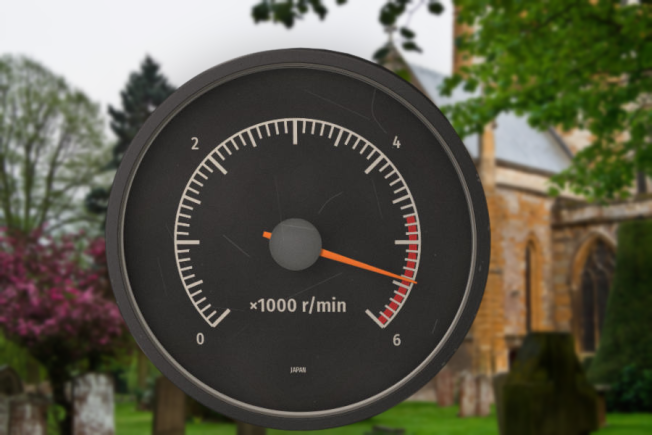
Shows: 5400 rpm
